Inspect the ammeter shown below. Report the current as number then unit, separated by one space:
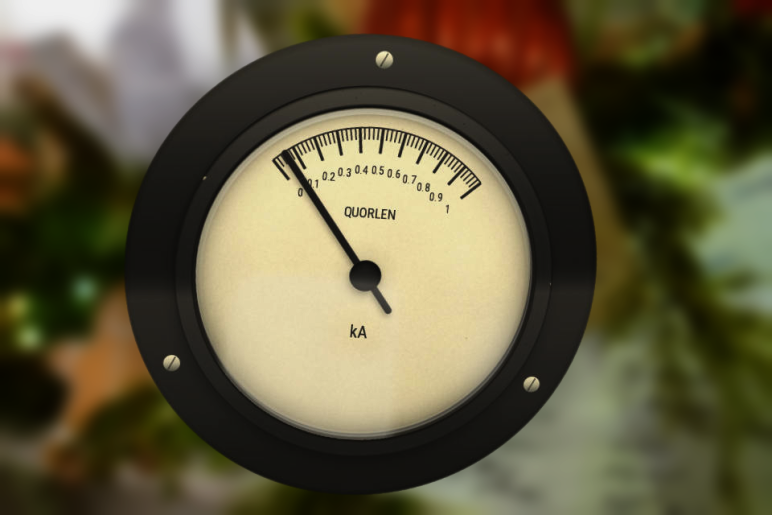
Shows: 0.06 kA
